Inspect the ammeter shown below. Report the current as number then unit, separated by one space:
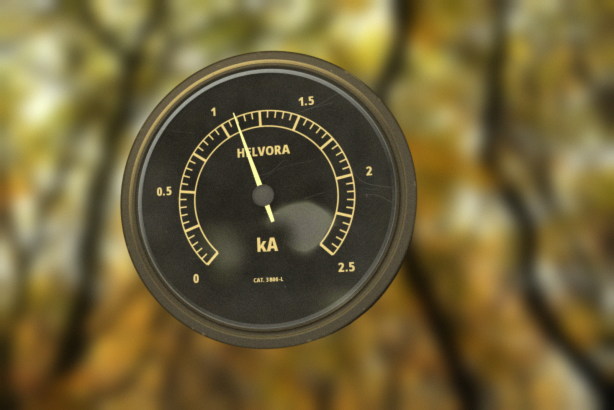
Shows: 1.1 kA
